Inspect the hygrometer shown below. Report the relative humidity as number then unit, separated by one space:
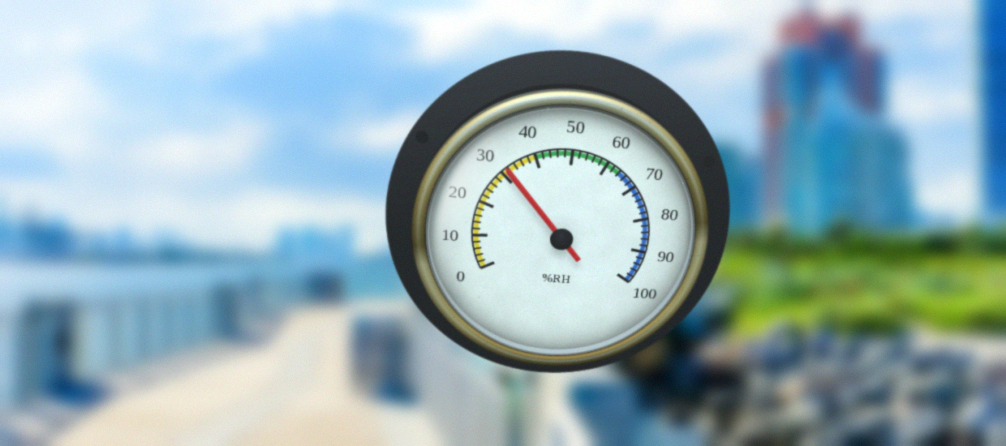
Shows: 32 %
